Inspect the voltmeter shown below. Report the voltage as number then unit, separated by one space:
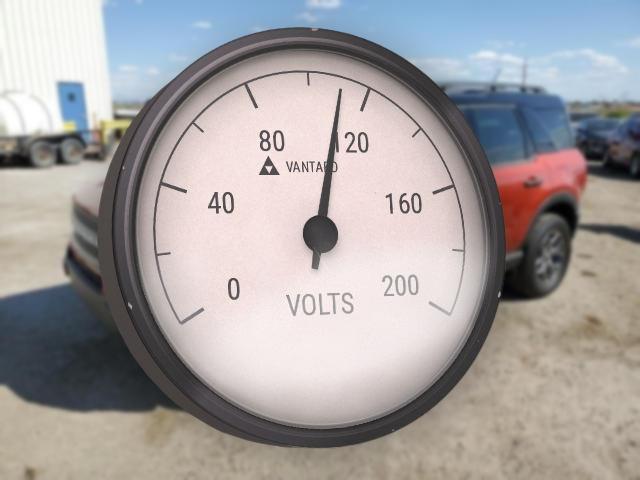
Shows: 110 V
